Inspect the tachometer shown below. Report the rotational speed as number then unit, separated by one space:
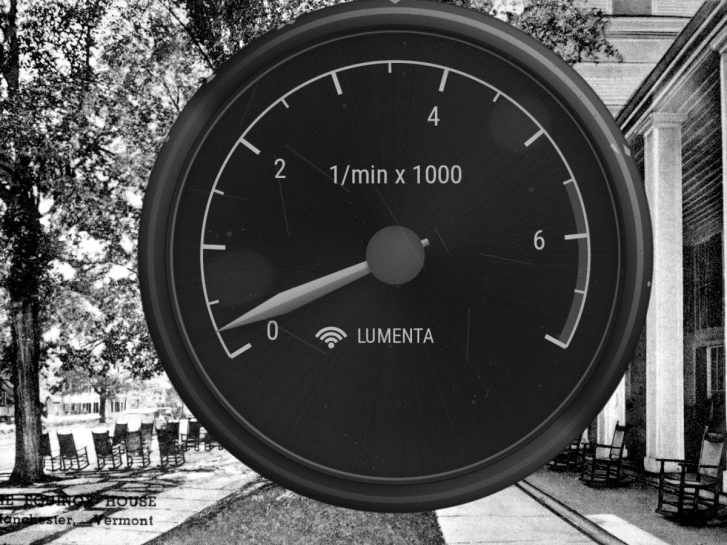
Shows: 250 rpm
